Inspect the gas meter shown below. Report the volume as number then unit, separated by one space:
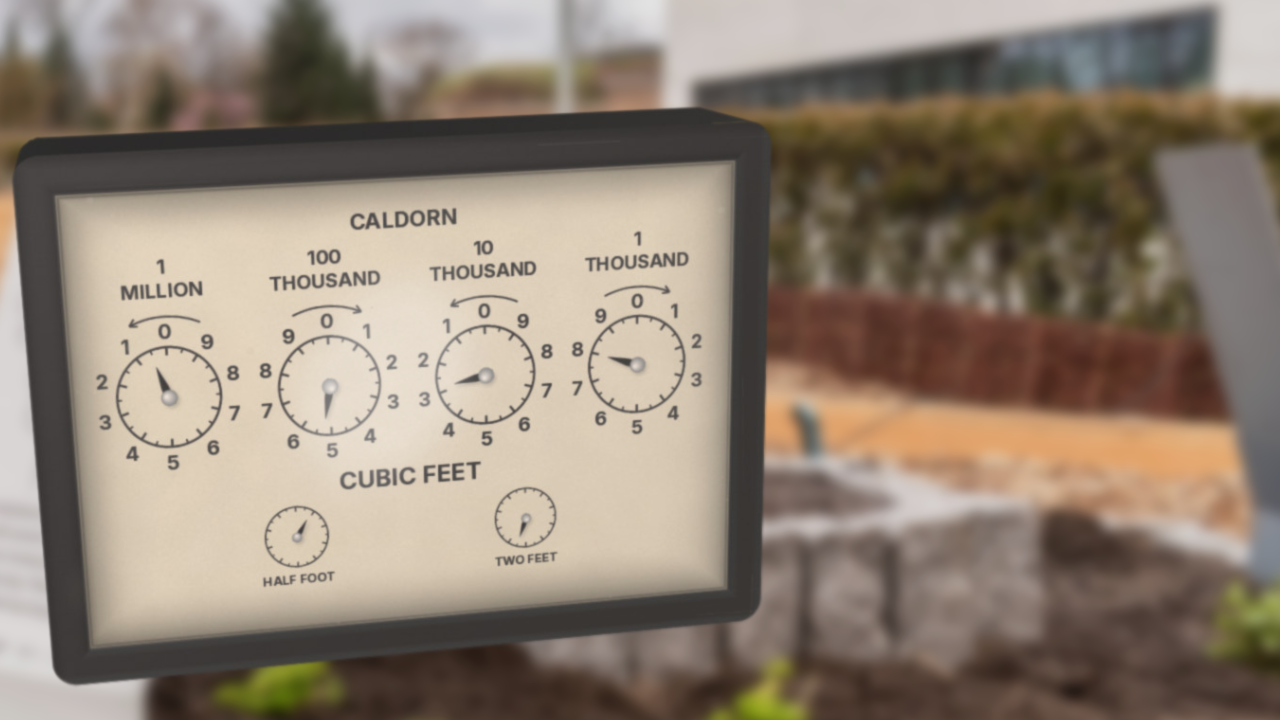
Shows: 52800 ft³
